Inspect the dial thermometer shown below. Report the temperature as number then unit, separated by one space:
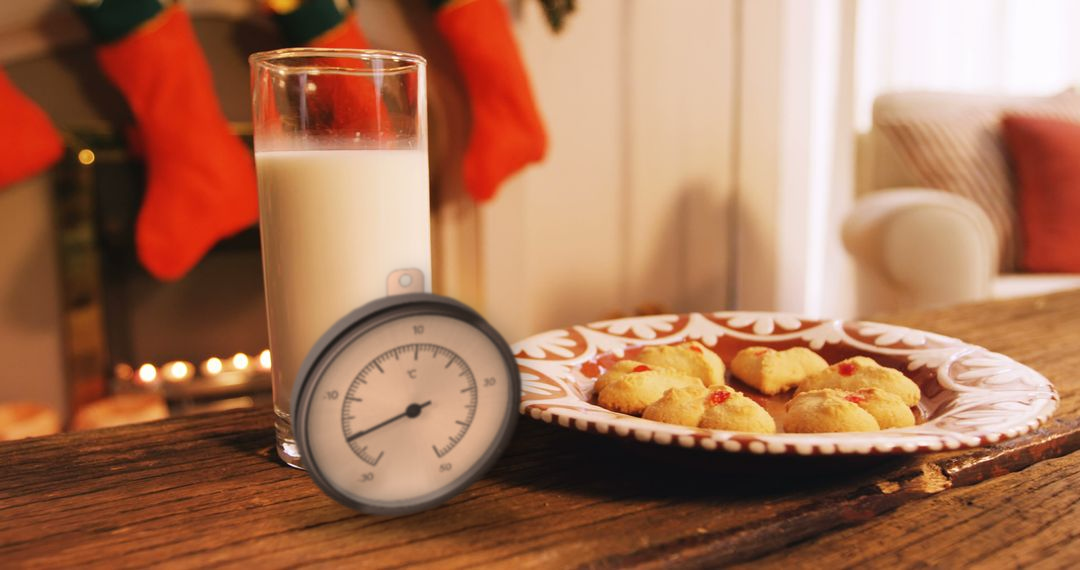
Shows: -20 °C
